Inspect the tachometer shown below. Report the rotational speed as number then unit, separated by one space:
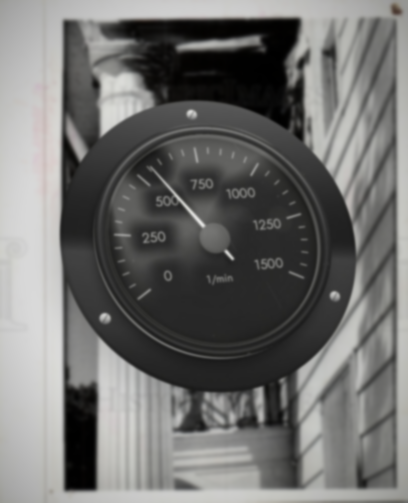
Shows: 550 rpm
